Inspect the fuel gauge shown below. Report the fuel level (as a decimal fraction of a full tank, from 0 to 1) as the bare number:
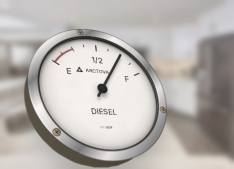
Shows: 0.75
